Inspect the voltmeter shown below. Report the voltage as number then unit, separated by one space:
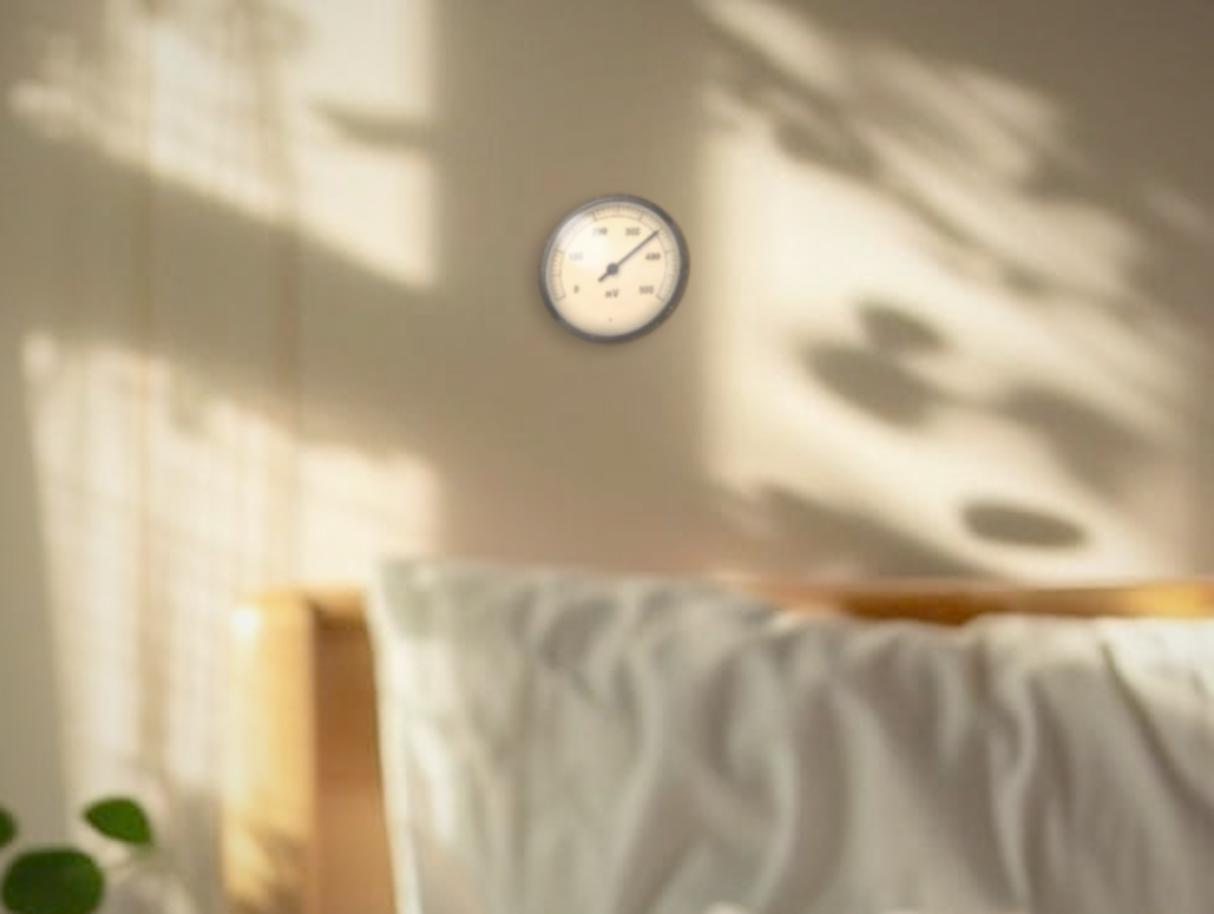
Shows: 350 mV
